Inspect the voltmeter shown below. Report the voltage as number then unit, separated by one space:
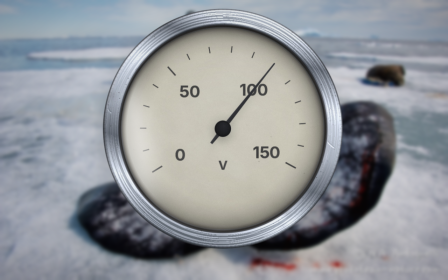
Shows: 100 V
